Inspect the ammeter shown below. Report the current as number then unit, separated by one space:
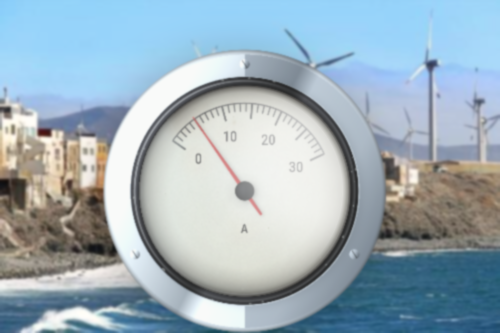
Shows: 5 A
